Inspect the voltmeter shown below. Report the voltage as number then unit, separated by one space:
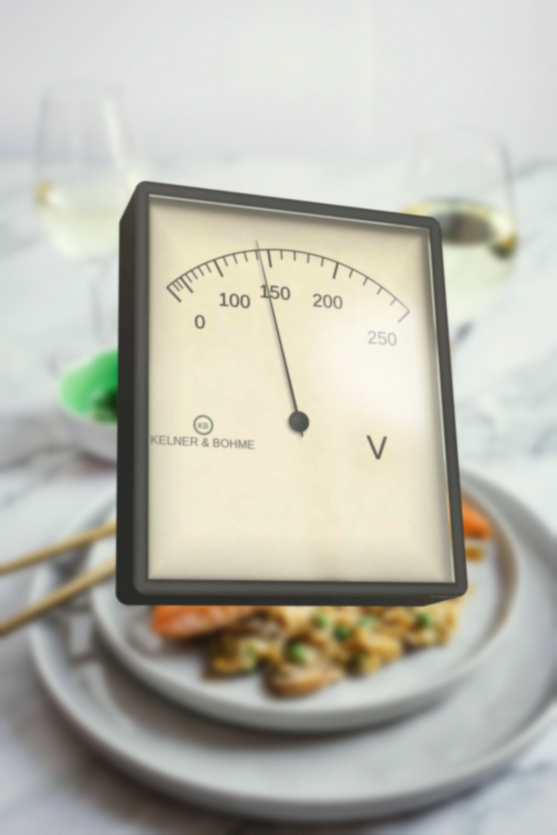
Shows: 140 V
